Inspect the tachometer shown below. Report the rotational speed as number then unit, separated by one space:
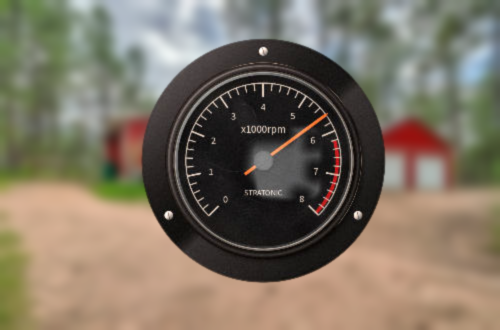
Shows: 5600 rpm
